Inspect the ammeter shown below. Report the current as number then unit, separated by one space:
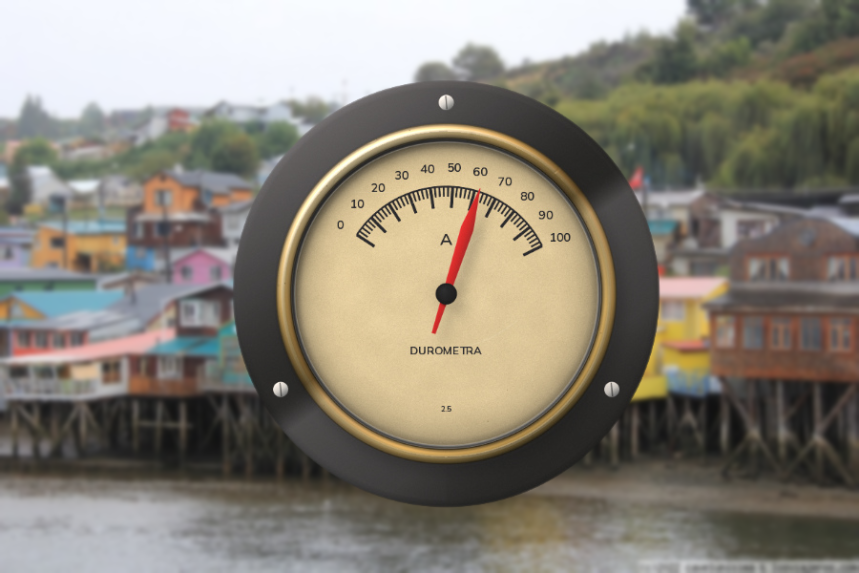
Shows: 62 A
